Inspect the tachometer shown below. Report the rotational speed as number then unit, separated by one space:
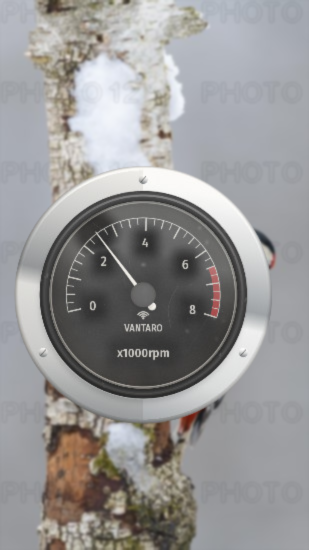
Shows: 2500 rpm
